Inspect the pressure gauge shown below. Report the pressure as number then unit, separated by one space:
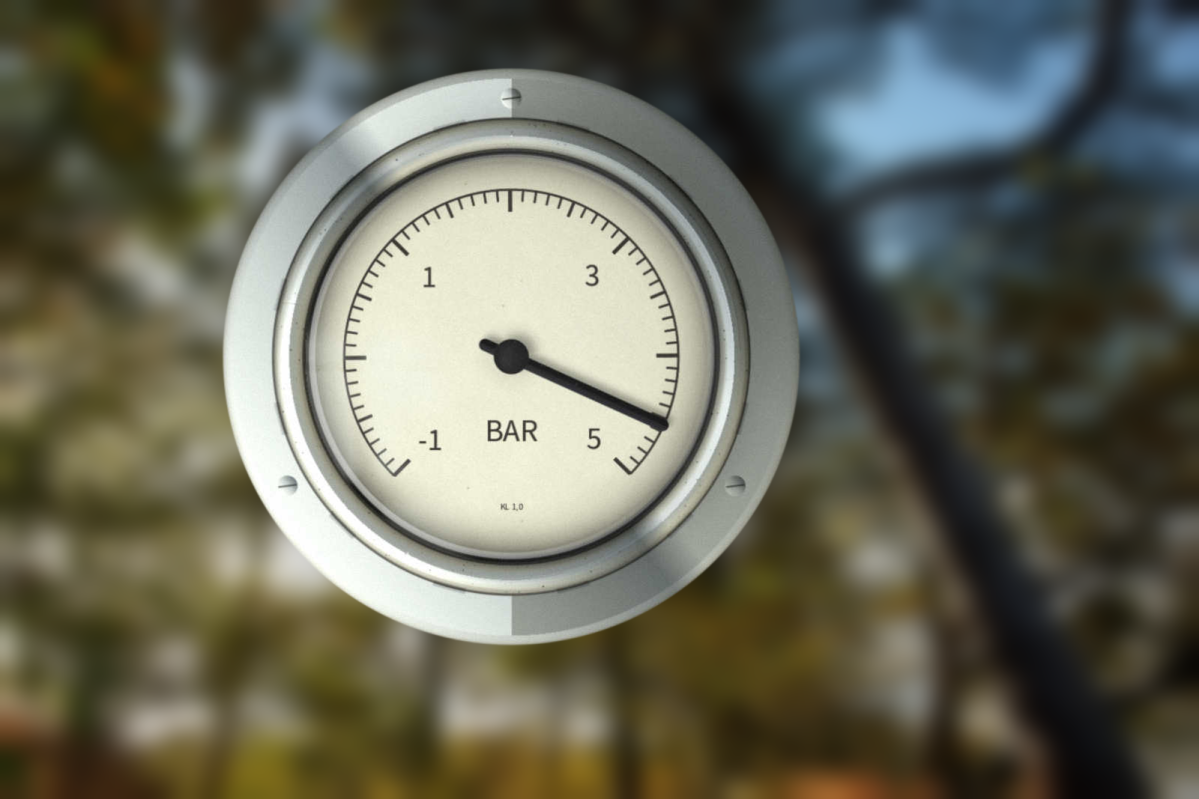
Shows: 4.55 bar
